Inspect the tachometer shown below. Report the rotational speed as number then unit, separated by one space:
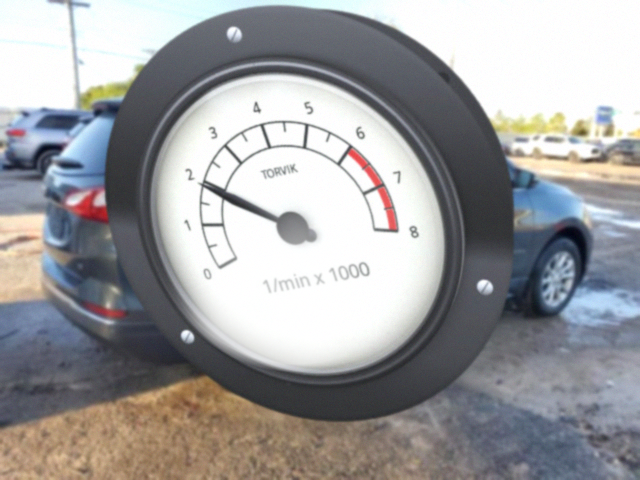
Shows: 2000 rpm
